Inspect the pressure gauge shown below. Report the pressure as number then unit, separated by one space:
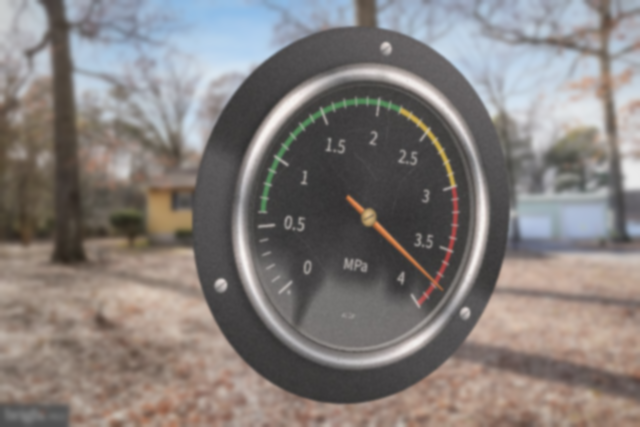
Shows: 3.8 MPa
